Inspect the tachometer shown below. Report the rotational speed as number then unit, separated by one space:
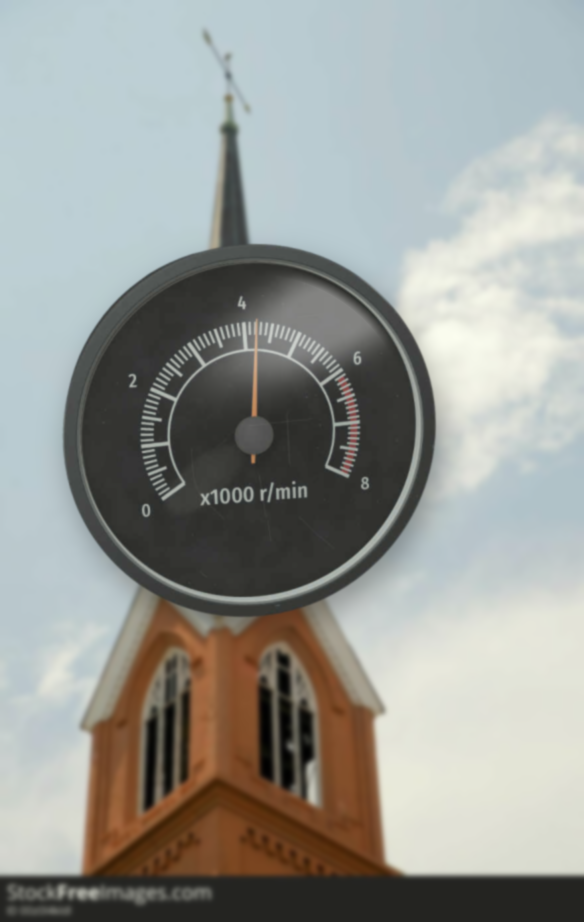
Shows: 4200 rpm
